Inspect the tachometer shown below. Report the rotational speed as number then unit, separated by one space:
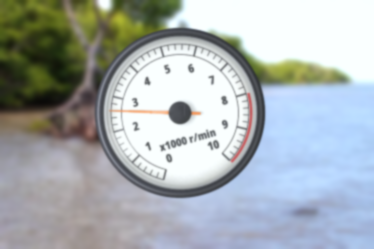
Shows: 2600 rpm
